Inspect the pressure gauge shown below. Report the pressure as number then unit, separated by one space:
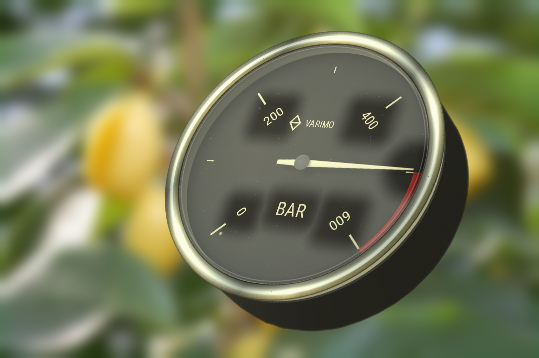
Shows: 500 bar
